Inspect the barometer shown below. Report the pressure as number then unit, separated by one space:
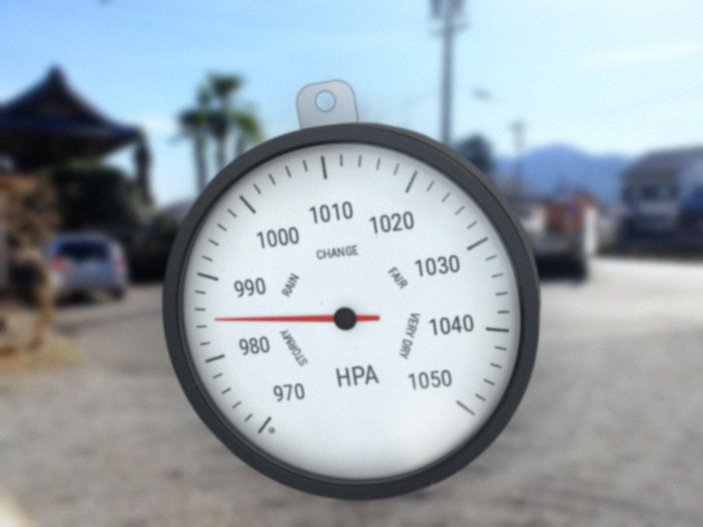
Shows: 985 hPa
